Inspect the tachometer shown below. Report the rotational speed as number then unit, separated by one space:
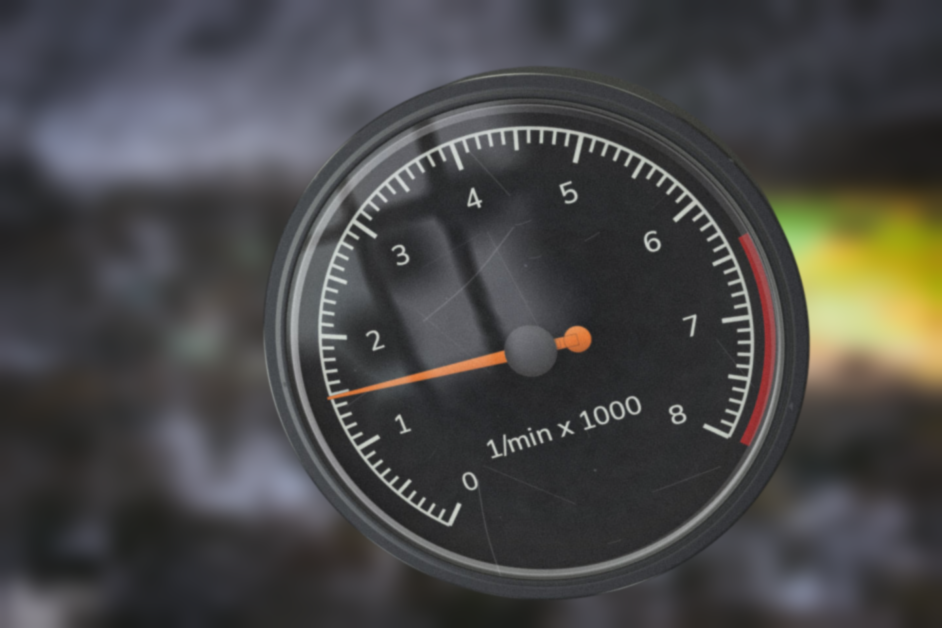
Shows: 1500 rpm
